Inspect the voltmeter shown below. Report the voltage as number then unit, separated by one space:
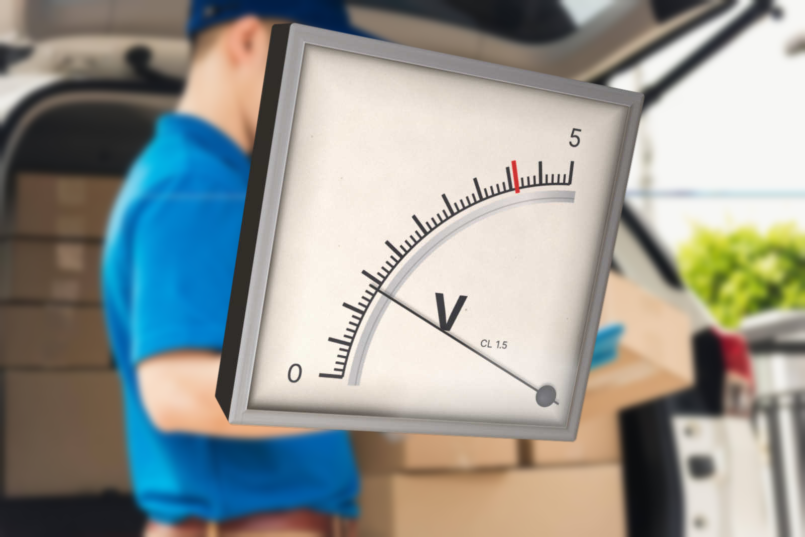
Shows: 1.4 V
